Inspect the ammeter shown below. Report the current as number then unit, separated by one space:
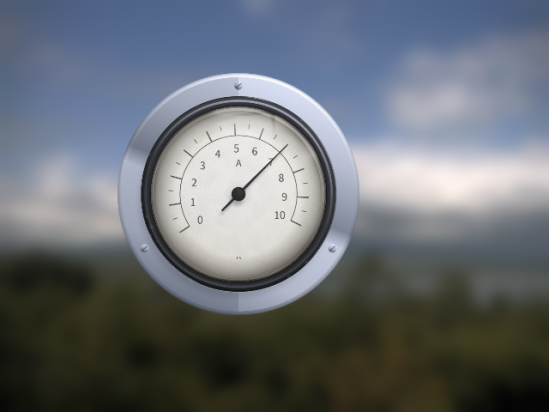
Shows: 7 A
